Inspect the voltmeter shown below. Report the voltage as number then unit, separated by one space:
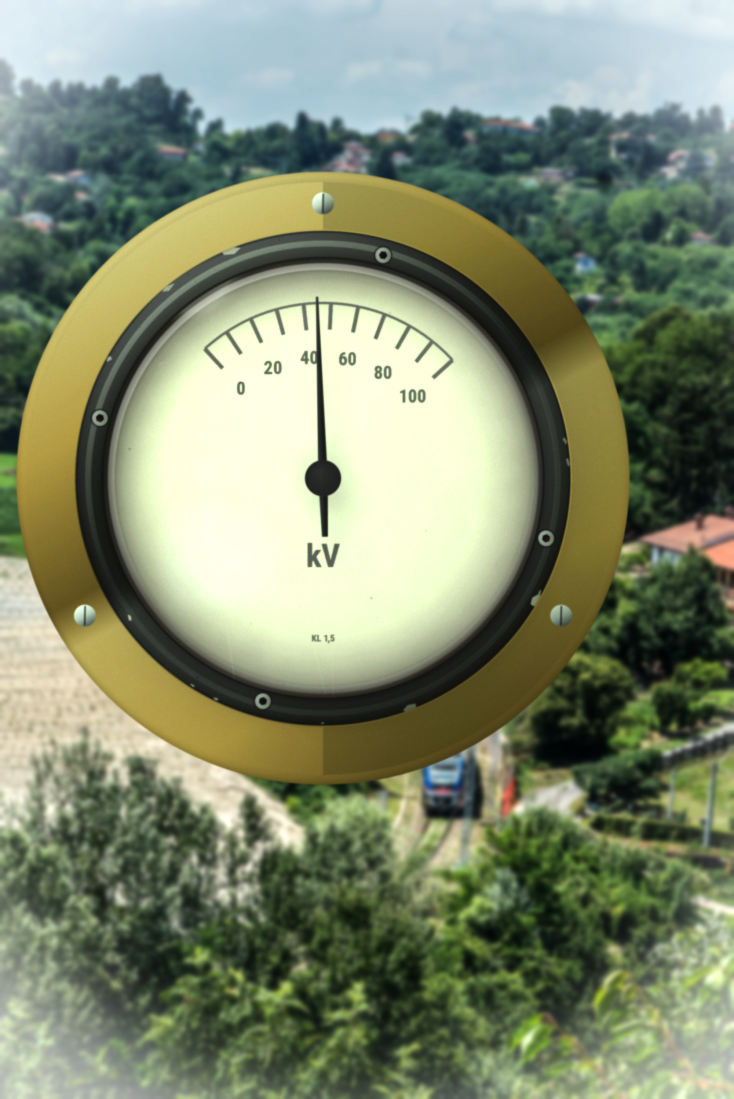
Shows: 45 kV
